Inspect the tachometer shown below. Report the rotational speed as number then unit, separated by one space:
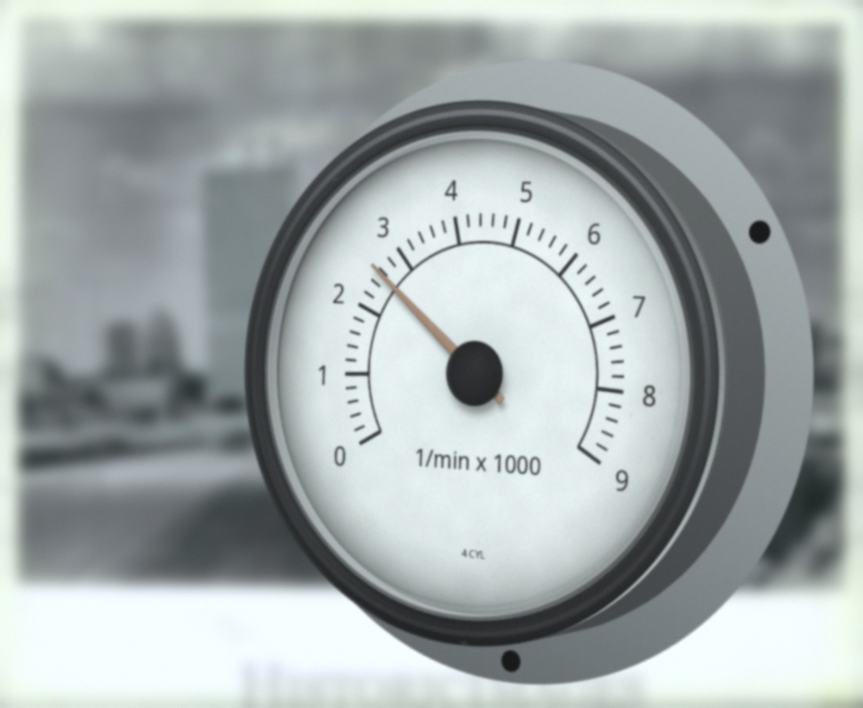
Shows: 2600 rpm
